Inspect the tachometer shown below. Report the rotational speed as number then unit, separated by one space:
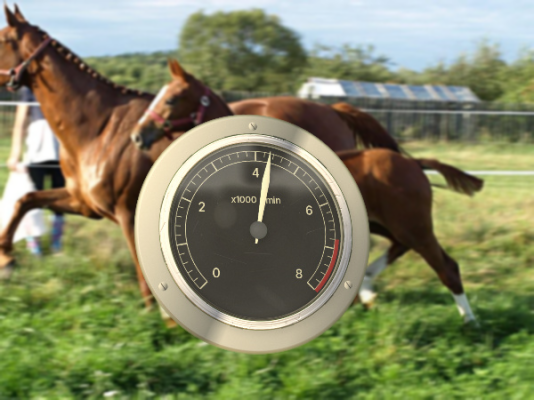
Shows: 4300 rpm
